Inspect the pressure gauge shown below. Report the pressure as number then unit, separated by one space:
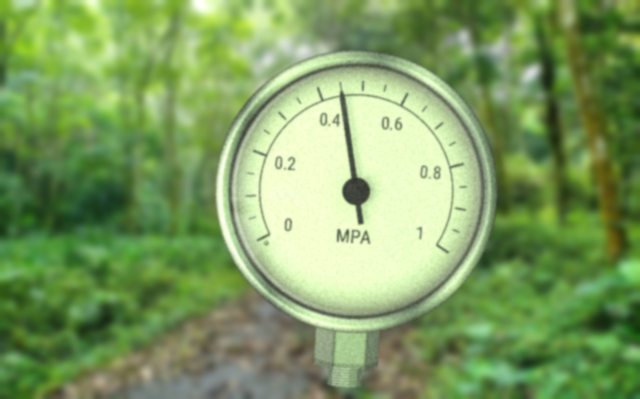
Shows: 0.45 MPa
